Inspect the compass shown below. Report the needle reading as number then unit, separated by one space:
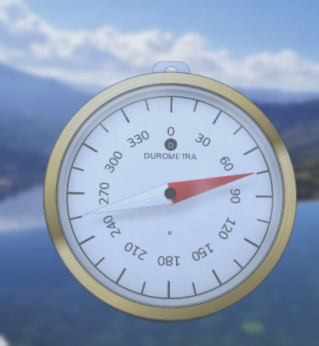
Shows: 75 °
